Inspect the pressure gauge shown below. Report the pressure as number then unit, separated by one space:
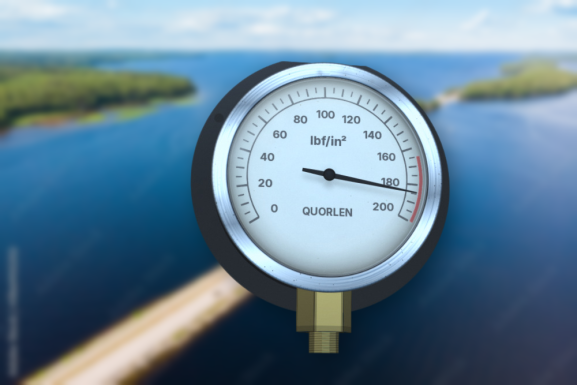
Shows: 185 psi
